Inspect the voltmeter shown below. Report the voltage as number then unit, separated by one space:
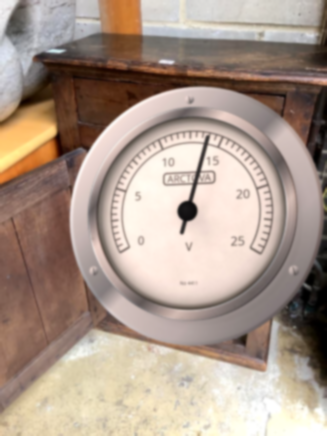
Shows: 14 V
